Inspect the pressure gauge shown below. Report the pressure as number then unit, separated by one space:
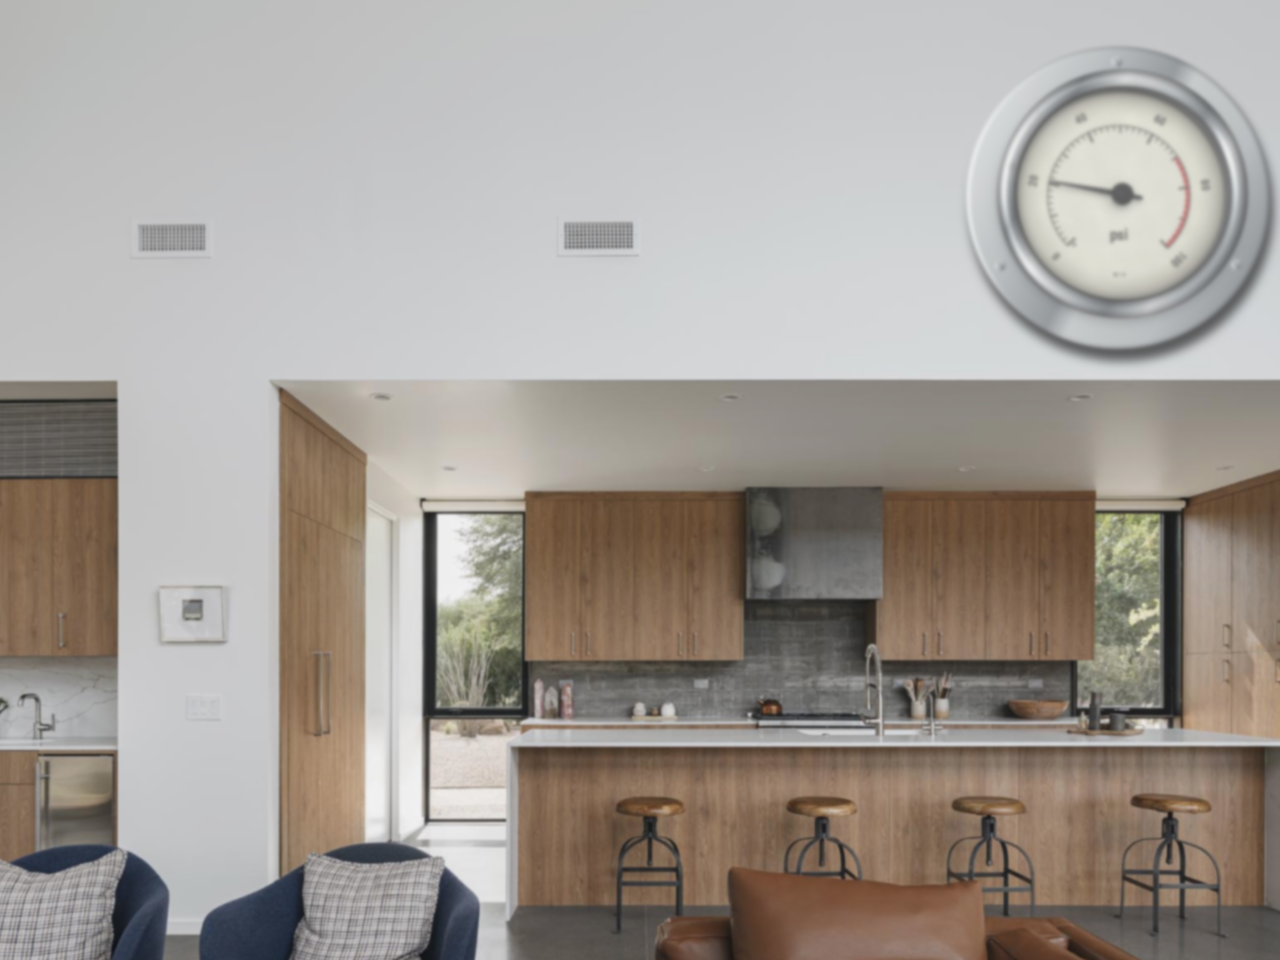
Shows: 20 psi
